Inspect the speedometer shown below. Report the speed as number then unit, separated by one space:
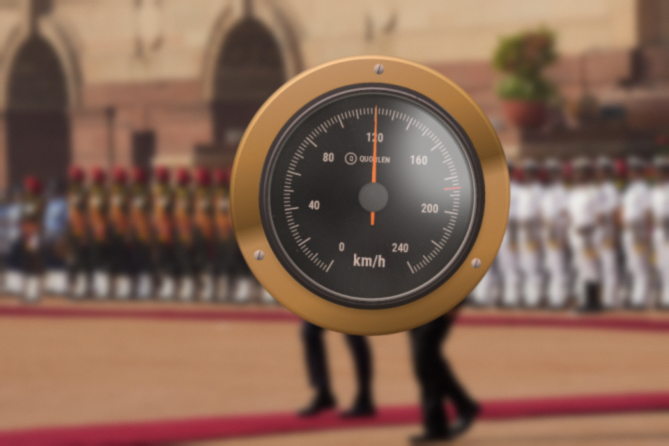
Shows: 120 km/h
